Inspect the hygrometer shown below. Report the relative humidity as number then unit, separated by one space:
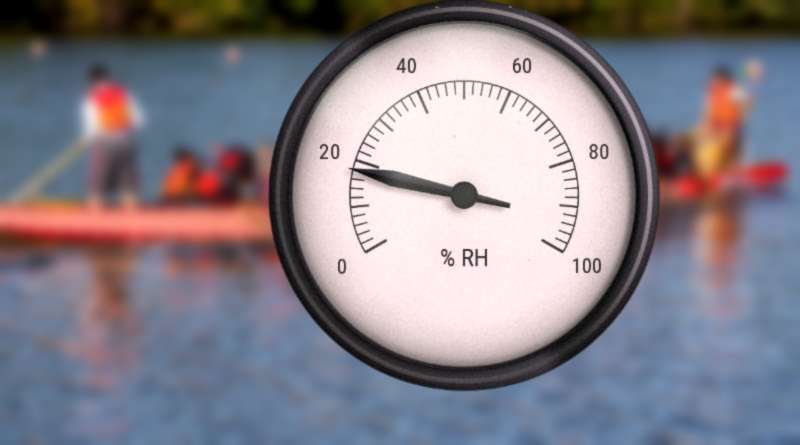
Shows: 18 %
